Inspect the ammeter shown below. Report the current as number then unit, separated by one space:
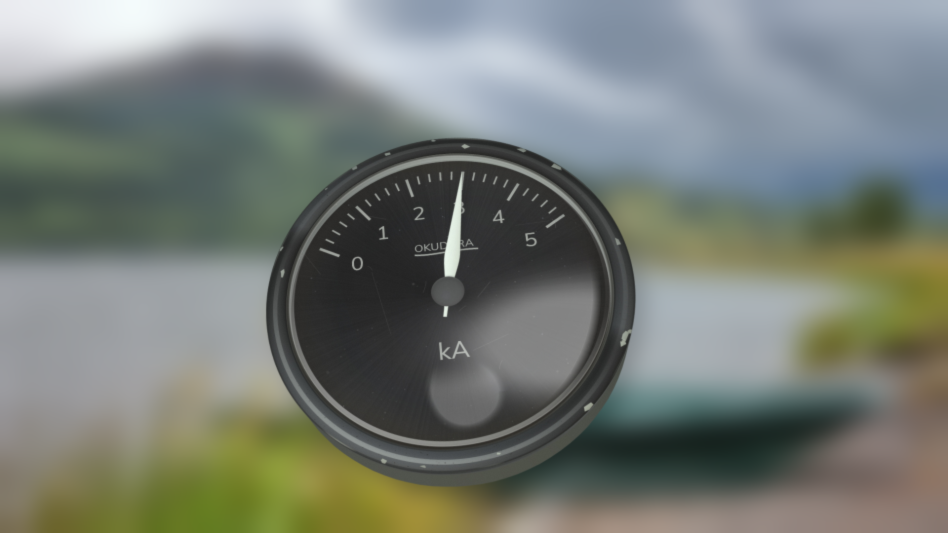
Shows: 3 kA
